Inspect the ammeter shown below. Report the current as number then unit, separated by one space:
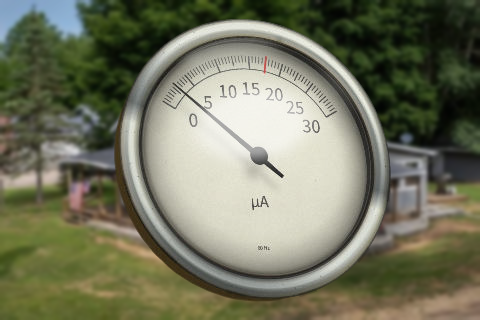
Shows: 2.5 µA
